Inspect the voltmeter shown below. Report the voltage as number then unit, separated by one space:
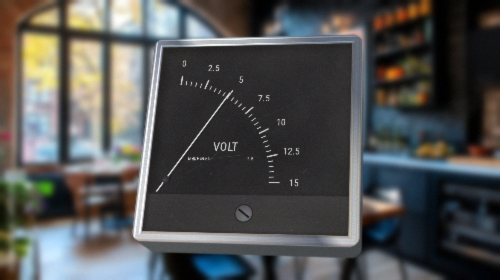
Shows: 5 V
